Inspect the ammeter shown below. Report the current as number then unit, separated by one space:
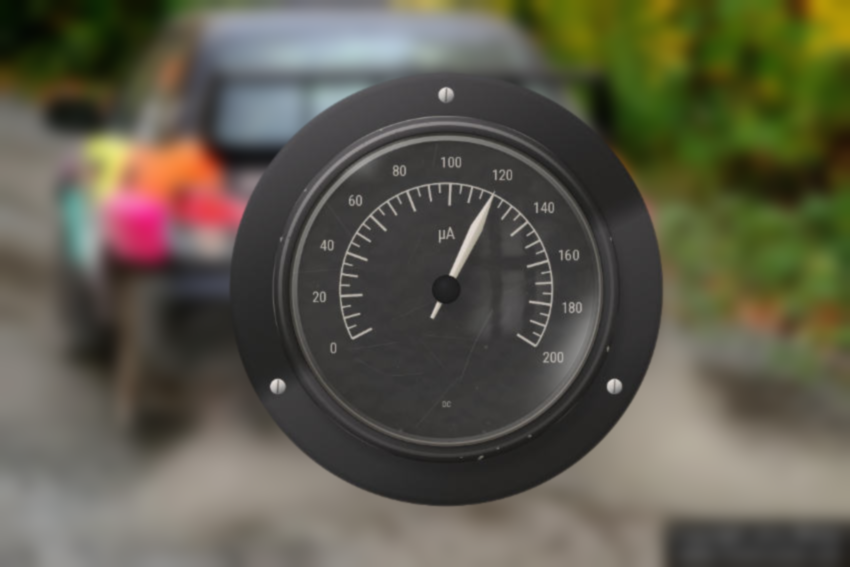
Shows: 120 µA
